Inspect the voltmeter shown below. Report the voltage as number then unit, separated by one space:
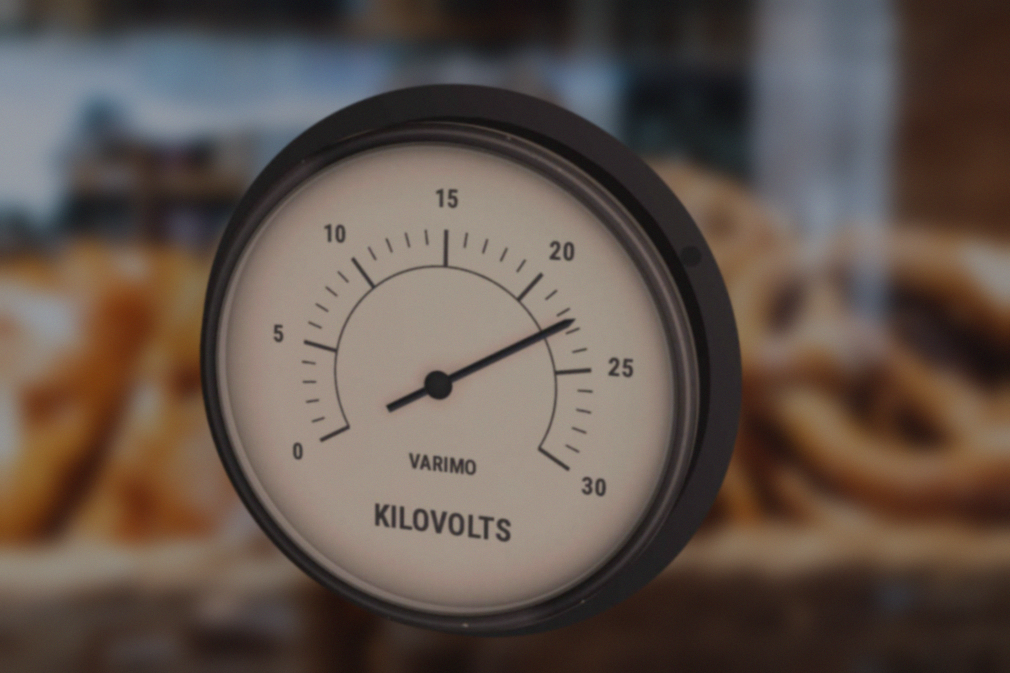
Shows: 22.5 kV
